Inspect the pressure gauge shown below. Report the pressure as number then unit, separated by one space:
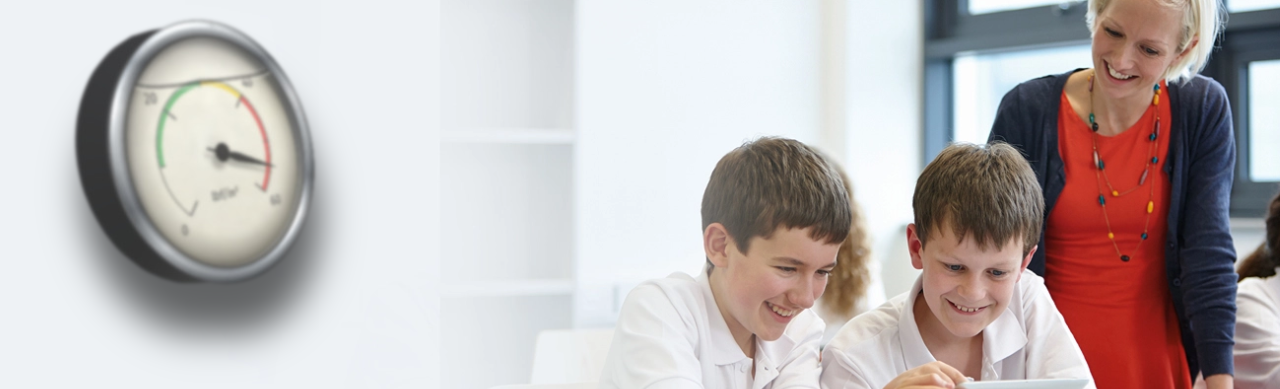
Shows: 55 psi
